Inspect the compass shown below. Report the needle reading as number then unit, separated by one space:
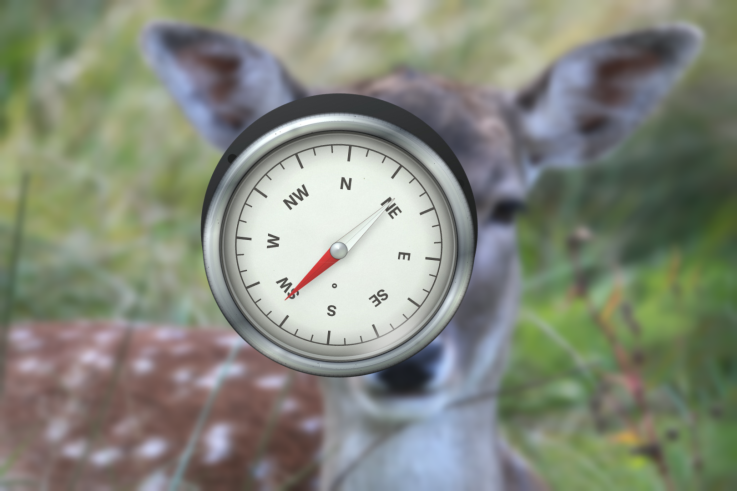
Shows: 220 °
